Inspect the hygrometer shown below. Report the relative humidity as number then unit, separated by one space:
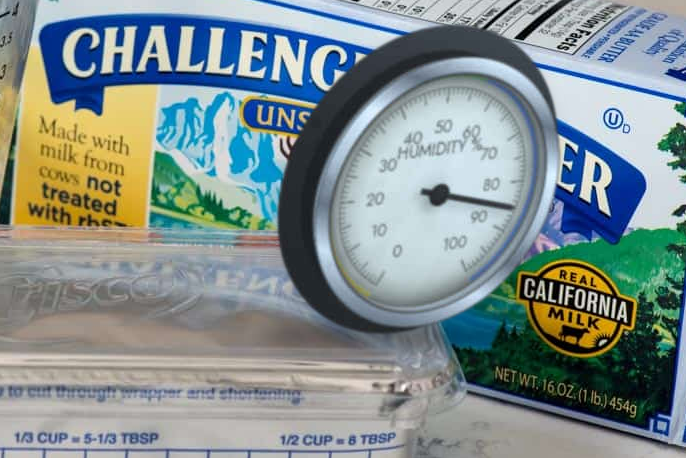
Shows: 85 %
